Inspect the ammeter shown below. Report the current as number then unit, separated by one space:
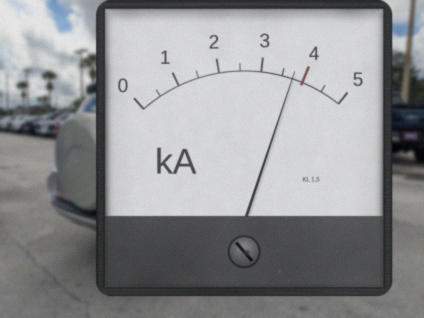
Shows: 3.75 kA
